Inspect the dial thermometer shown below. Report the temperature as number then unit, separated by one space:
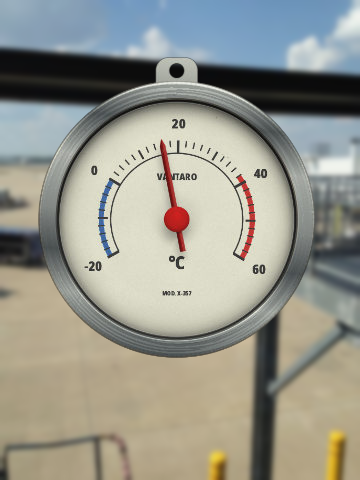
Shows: 16 °C
